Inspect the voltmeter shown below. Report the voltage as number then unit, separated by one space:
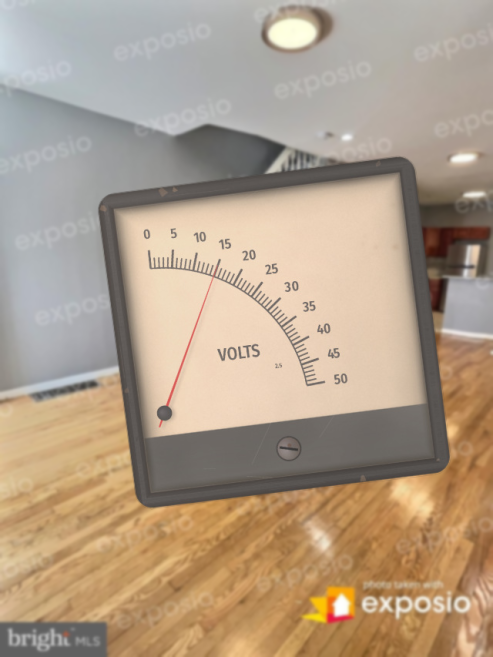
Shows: 15 V
